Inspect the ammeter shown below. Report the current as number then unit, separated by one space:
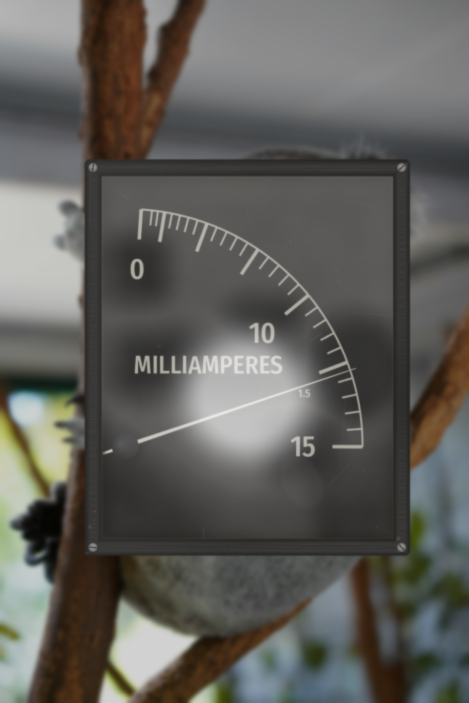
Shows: 12.75 mA
